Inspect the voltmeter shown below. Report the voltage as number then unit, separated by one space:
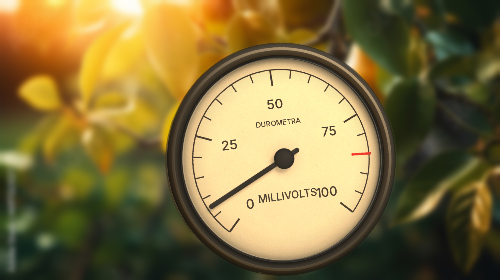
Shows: 7.5 mV
